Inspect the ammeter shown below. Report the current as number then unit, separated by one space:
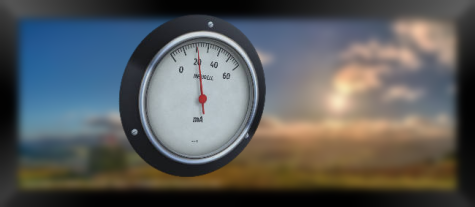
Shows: 20 mA
